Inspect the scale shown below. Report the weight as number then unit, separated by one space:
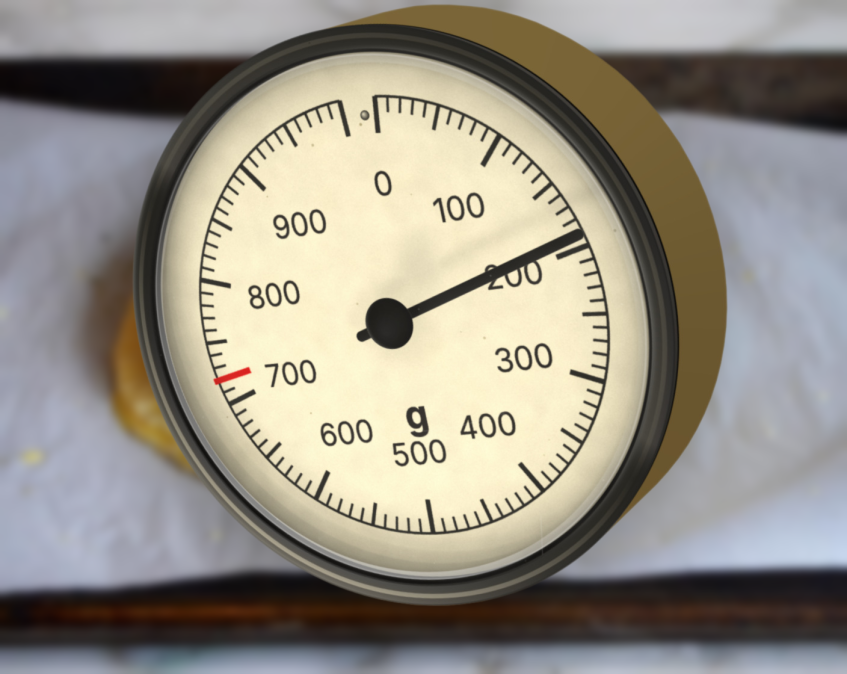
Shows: 190 g
